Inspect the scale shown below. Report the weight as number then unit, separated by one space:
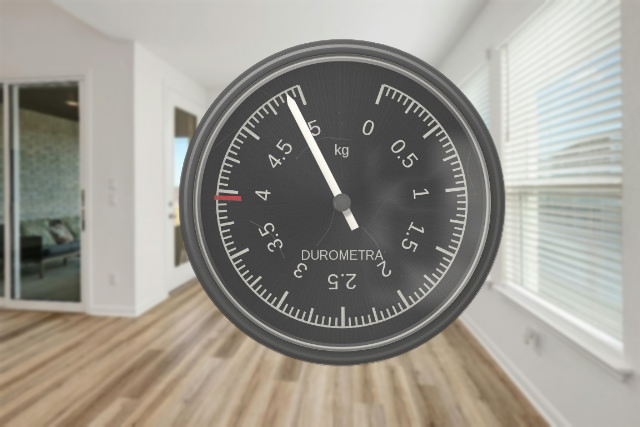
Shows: 4.9 kg
